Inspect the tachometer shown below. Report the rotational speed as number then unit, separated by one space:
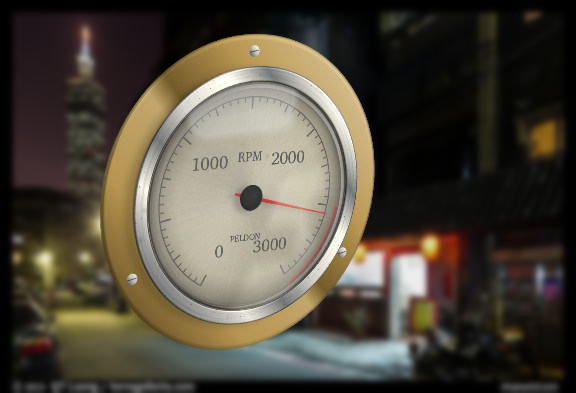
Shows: 2550 rpm
